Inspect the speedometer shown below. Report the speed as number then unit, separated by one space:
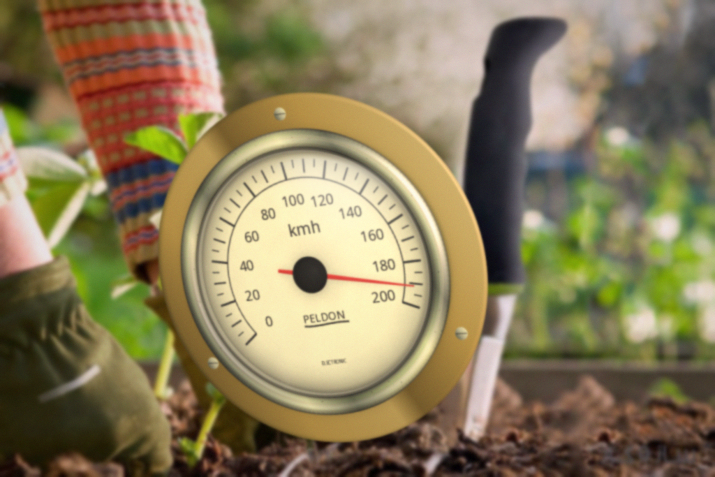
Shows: 190 km/h
